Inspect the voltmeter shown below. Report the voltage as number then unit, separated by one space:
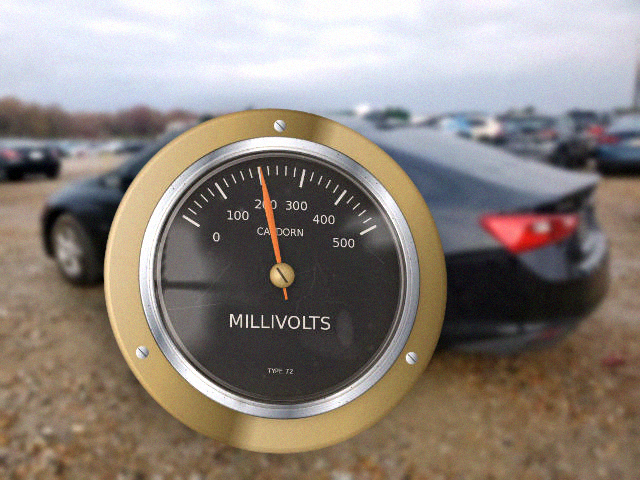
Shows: 200 mV
